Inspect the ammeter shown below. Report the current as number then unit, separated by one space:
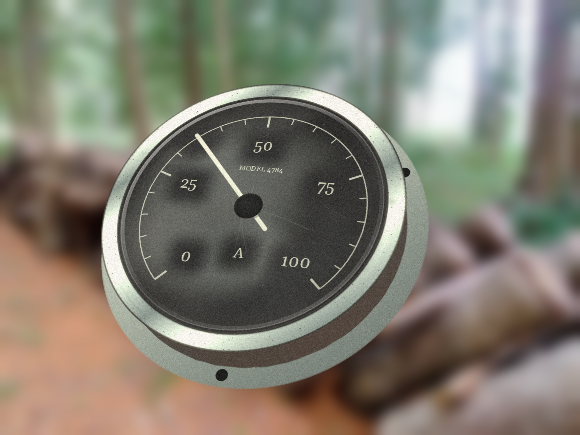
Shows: 35 A
